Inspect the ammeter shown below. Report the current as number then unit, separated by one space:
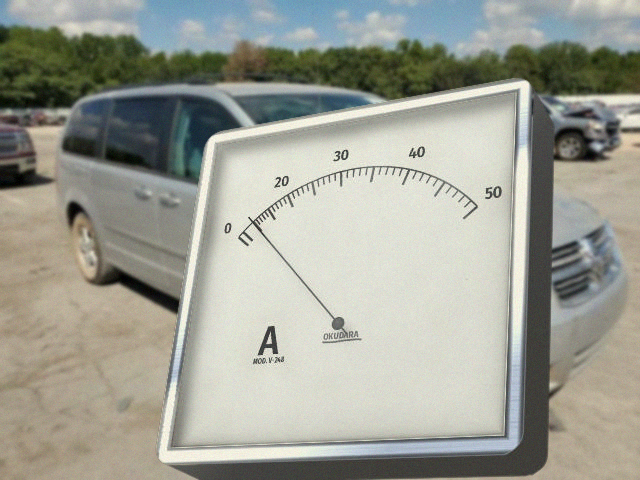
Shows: 10 A
